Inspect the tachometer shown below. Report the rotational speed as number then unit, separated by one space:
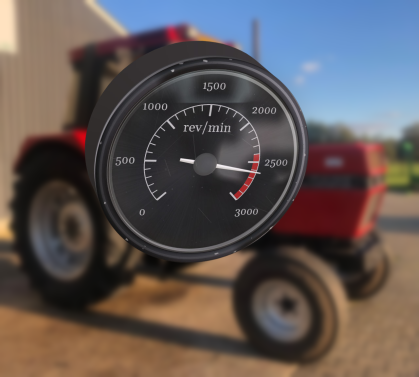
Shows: 2600 rpm
